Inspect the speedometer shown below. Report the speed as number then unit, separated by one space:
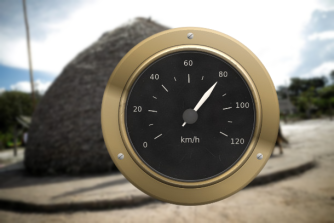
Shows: 80 km/h
